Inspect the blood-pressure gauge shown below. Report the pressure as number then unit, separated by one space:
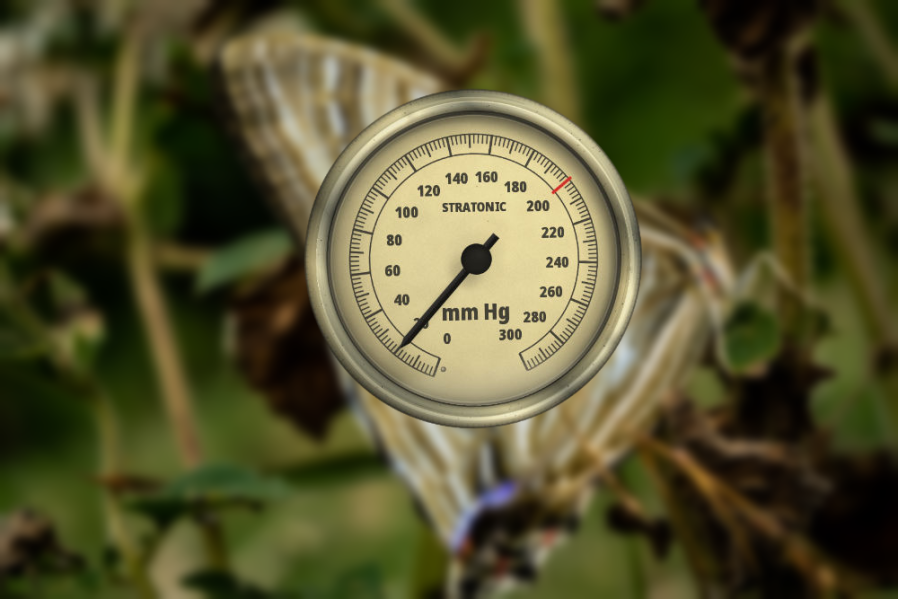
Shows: 20 mmHg
